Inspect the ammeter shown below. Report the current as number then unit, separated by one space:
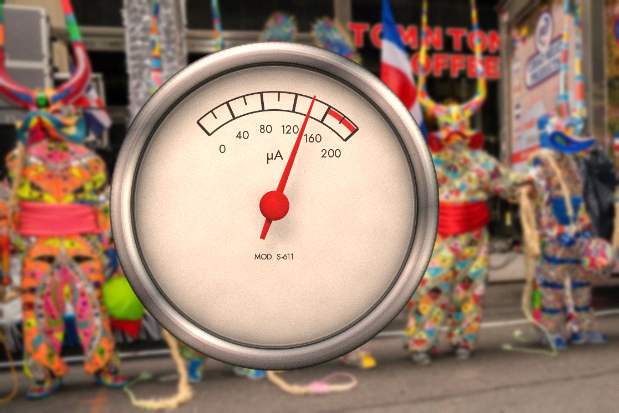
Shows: 140 µA
